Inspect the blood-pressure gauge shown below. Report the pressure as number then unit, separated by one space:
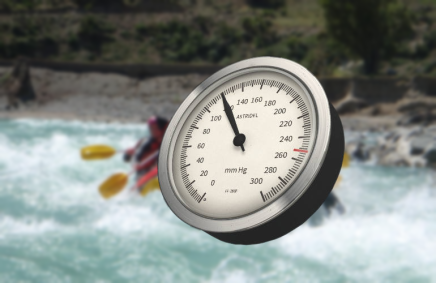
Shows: 120 mmHg
